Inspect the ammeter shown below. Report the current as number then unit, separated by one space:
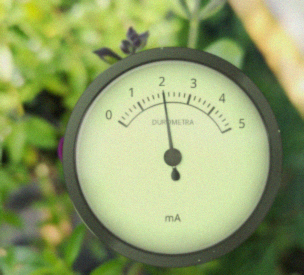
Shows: 2 mA
